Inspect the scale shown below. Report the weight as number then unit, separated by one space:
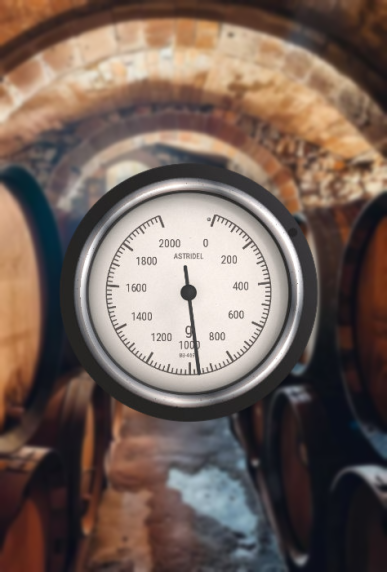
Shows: 960 g
